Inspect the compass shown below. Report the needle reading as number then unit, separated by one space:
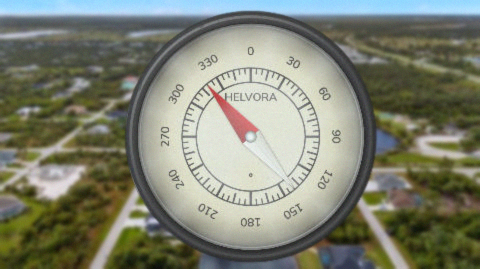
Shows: 320 °
